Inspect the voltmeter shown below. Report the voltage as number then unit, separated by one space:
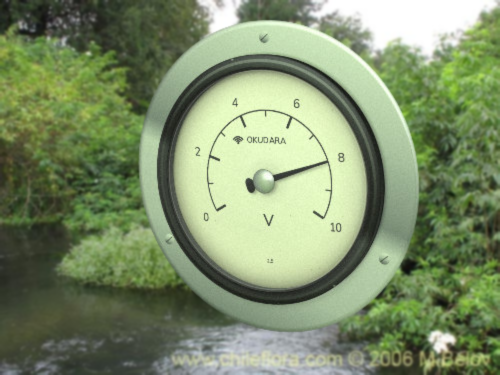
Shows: 8 V
